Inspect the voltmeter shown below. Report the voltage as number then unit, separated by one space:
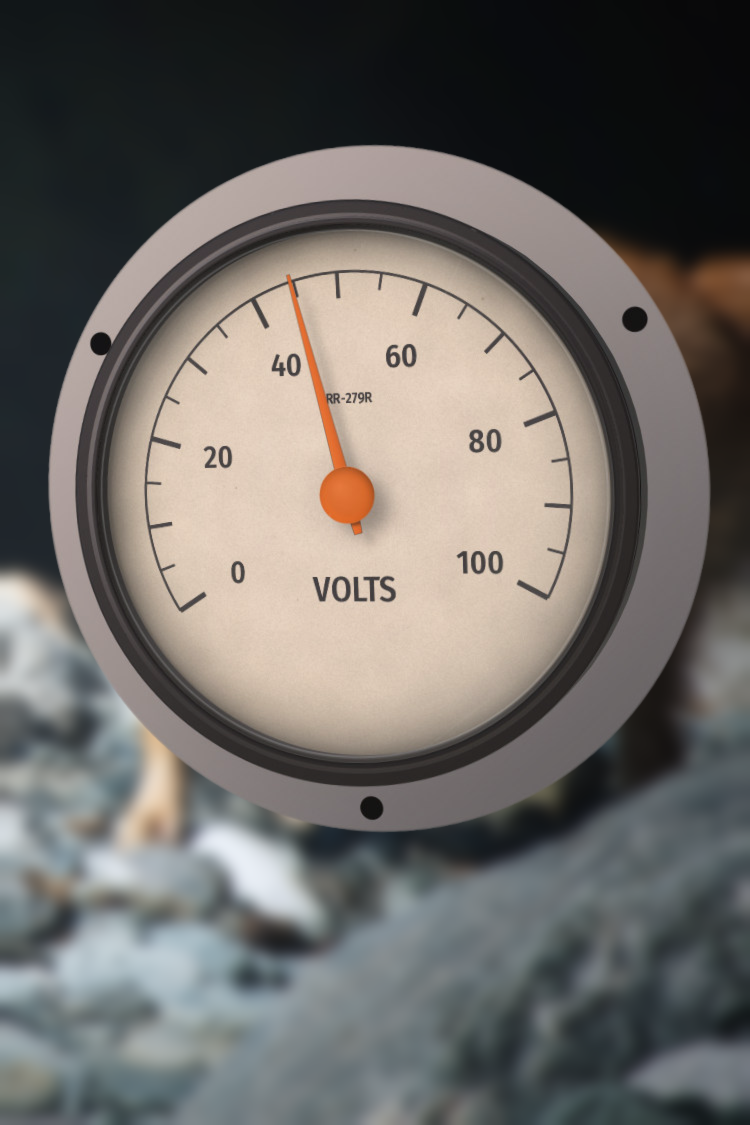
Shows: 45 V
